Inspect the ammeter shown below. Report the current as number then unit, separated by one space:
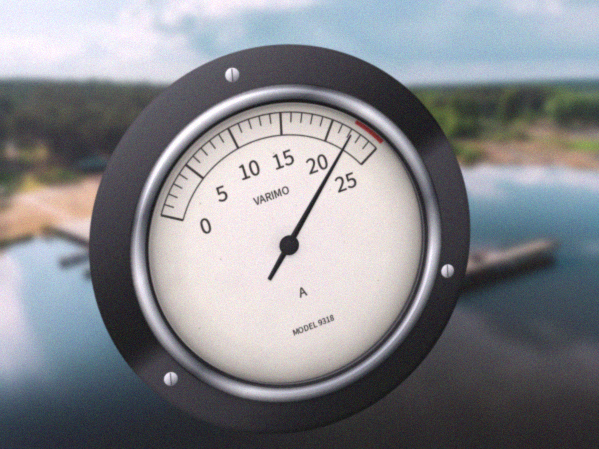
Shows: 22 A
